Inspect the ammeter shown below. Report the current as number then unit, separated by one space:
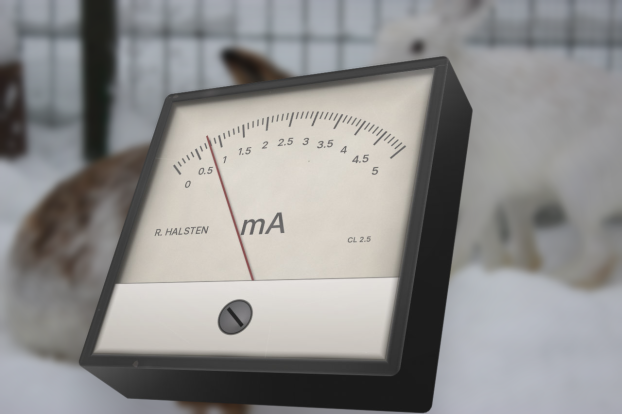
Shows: 0.8 mA
